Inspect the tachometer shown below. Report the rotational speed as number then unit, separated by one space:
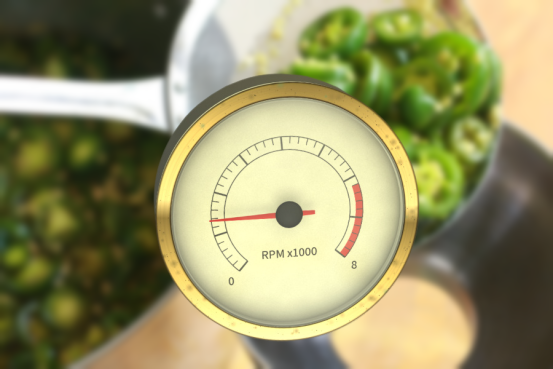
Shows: 1400 rpm
